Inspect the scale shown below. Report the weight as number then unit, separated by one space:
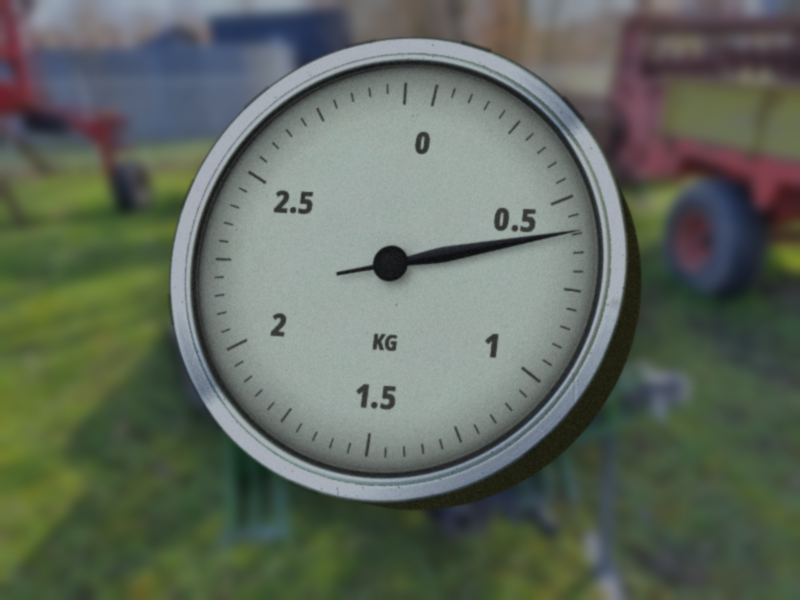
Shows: 0.6 kg
